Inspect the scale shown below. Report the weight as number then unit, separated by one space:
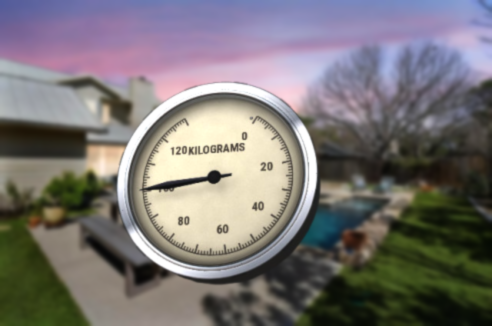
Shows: 100 kg
